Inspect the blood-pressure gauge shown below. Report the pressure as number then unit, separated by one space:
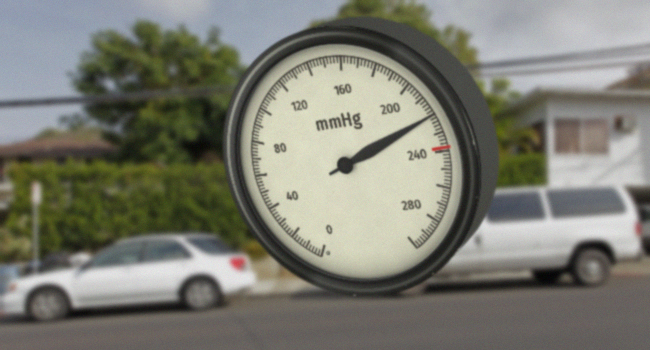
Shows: 220 mmHg
